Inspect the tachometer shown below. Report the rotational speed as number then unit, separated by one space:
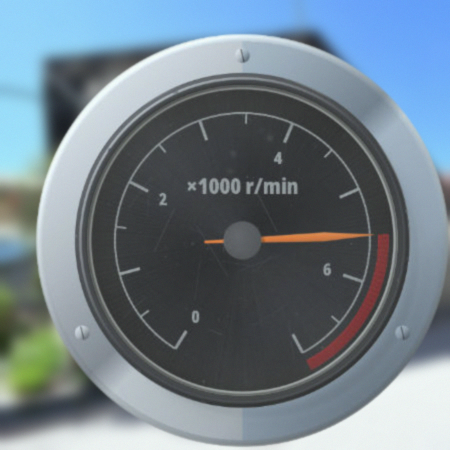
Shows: 5500 rpm
